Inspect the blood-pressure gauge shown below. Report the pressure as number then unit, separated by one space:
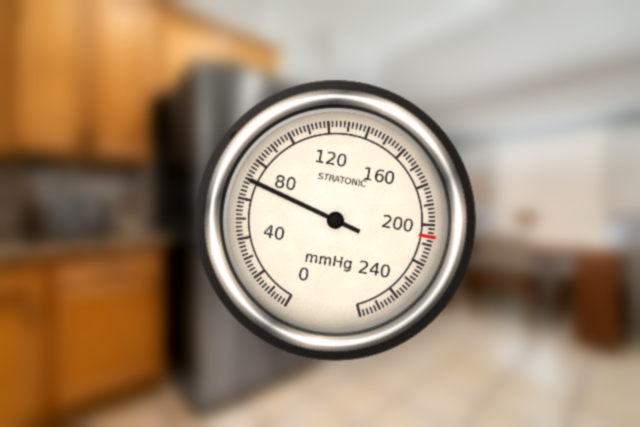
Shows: 70 mmHg
